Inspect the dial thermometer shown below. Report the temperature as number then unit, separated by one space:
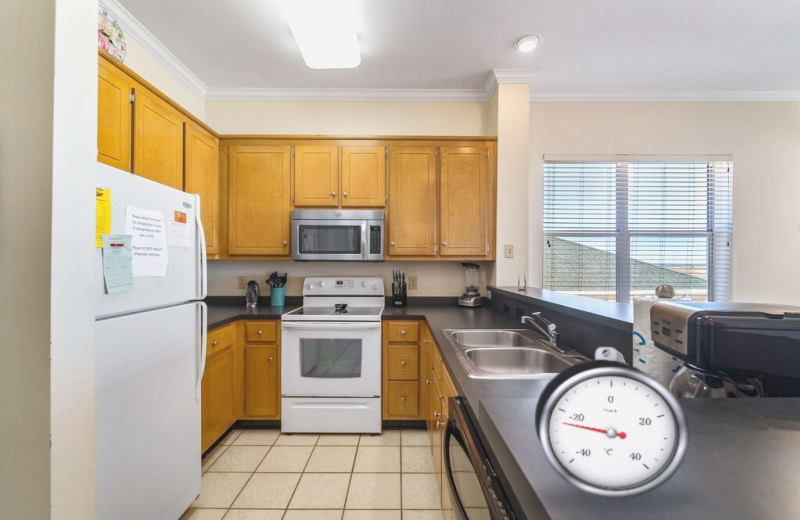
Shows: -24 °C
